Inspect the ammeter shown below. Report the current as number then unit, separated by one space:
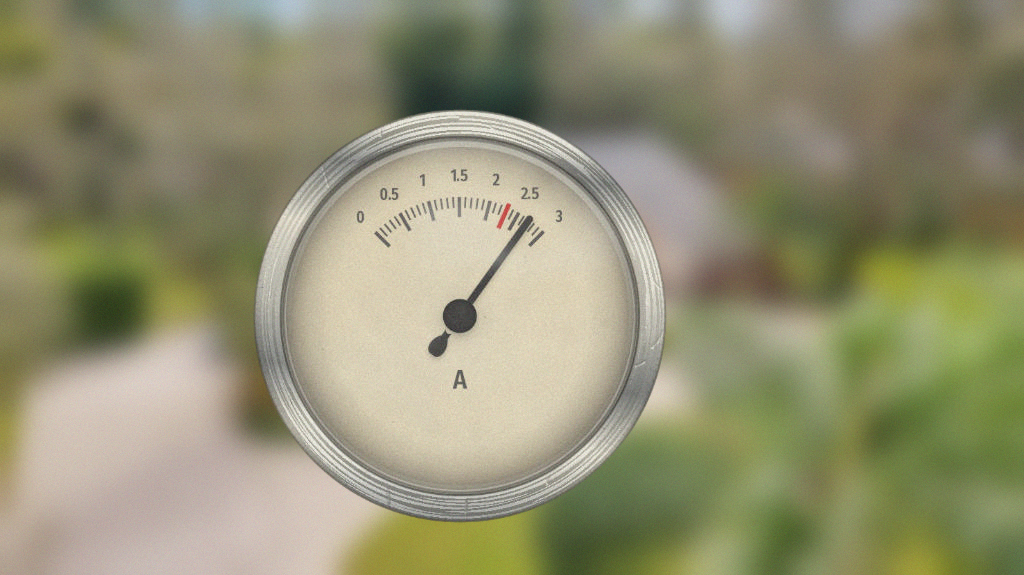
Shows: 2.7 A
